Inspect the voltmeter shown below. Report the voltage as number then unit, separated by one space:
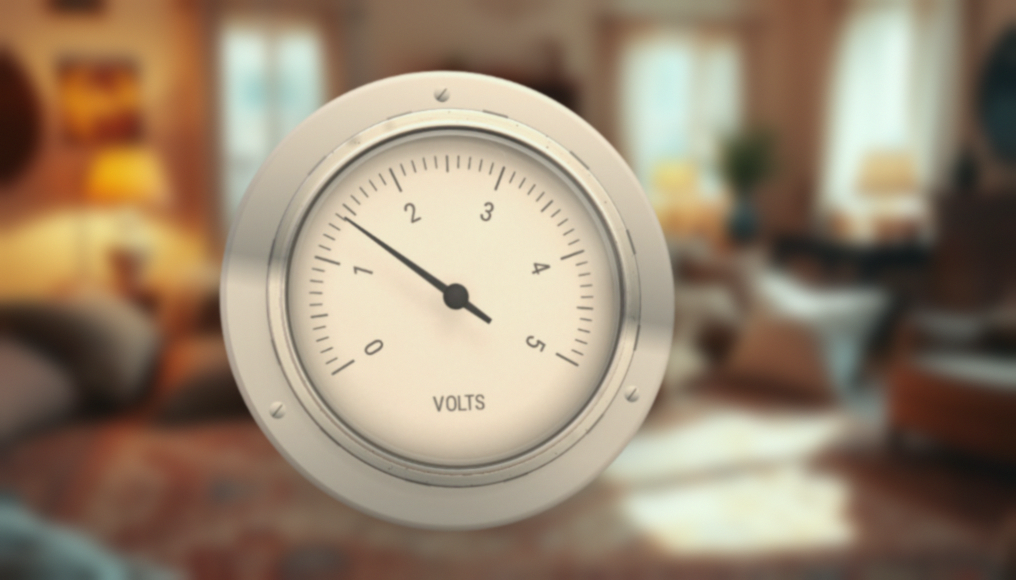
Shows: 1.4 V
